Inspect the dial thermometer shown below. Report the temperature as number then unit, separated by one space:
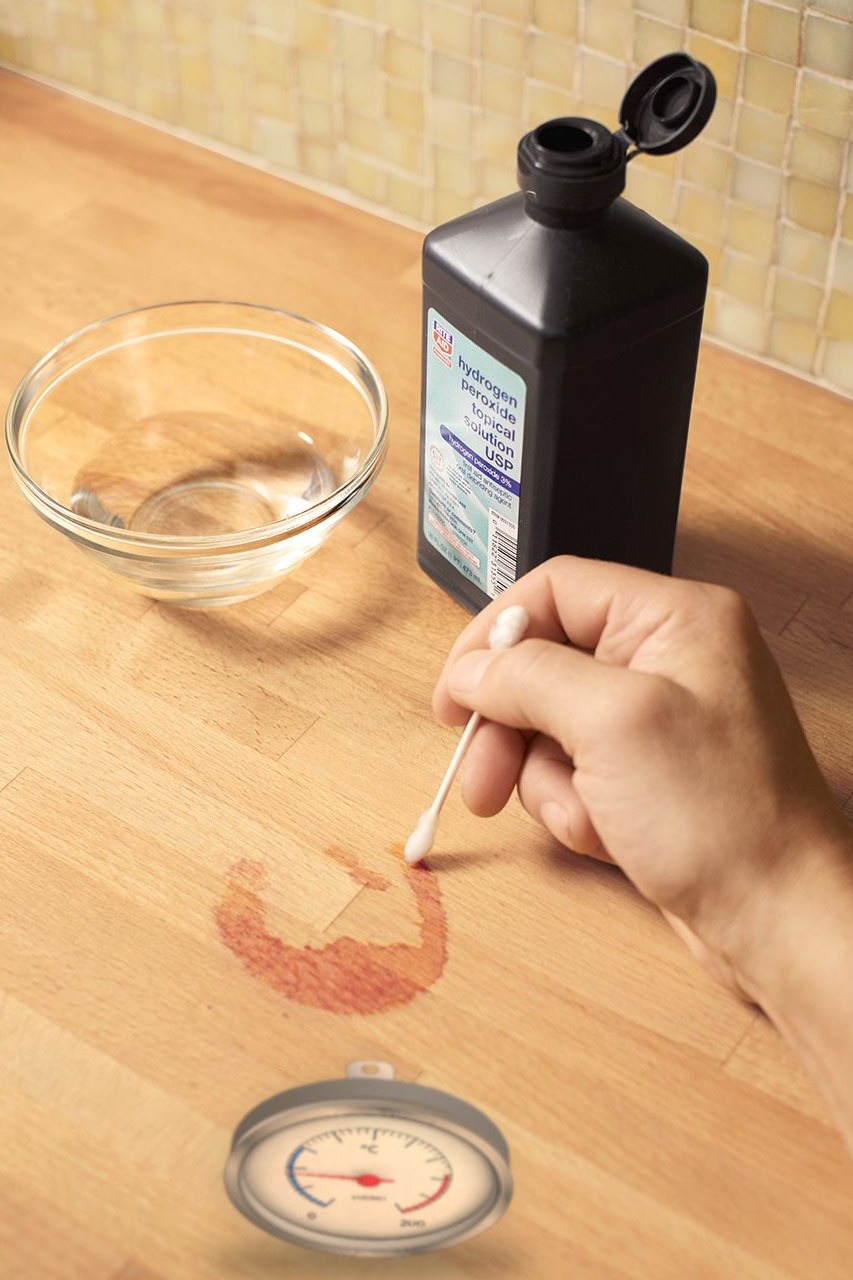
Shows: 40 °C
